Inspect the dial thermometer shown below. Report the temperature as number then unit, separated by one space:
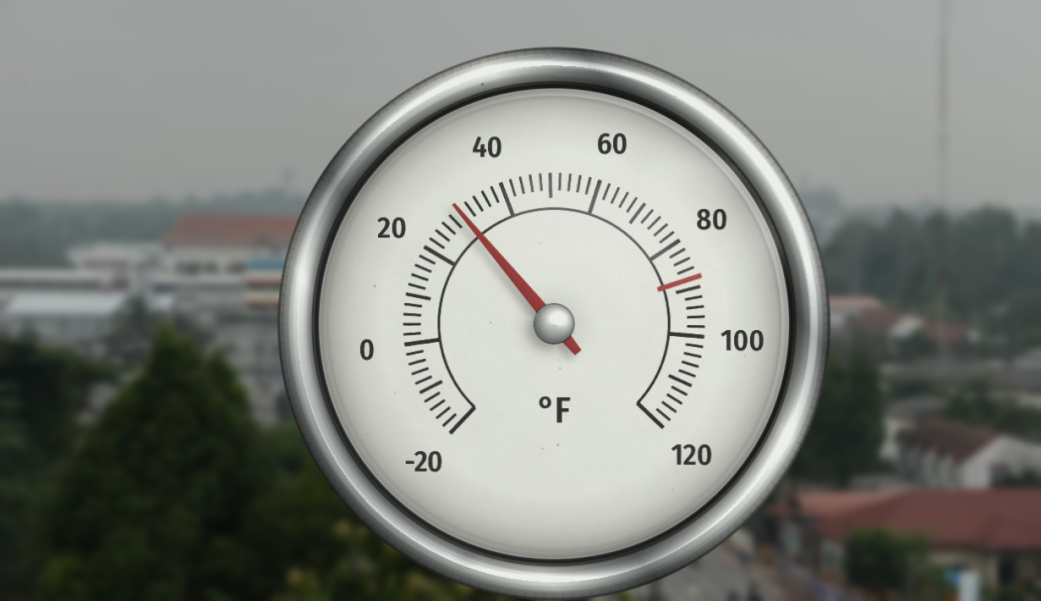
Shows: 30 °F
